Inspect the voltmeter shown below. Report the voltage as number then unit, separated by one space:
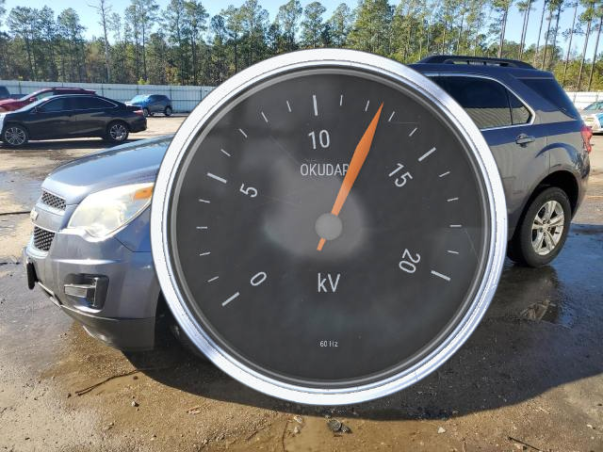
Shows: 12.5 kV
